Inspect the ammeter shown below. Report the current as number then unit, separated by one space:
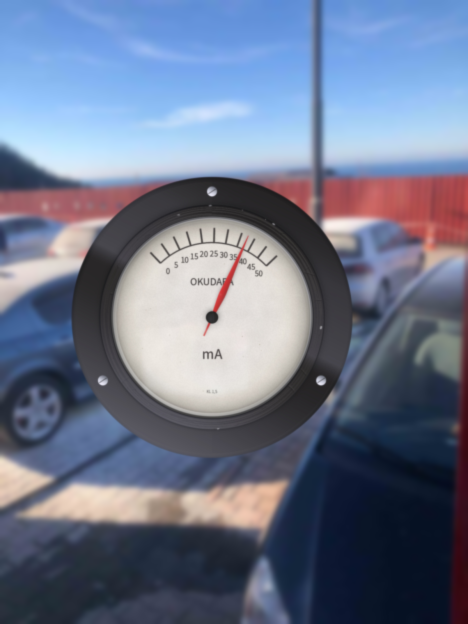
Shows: 37.5 mA
